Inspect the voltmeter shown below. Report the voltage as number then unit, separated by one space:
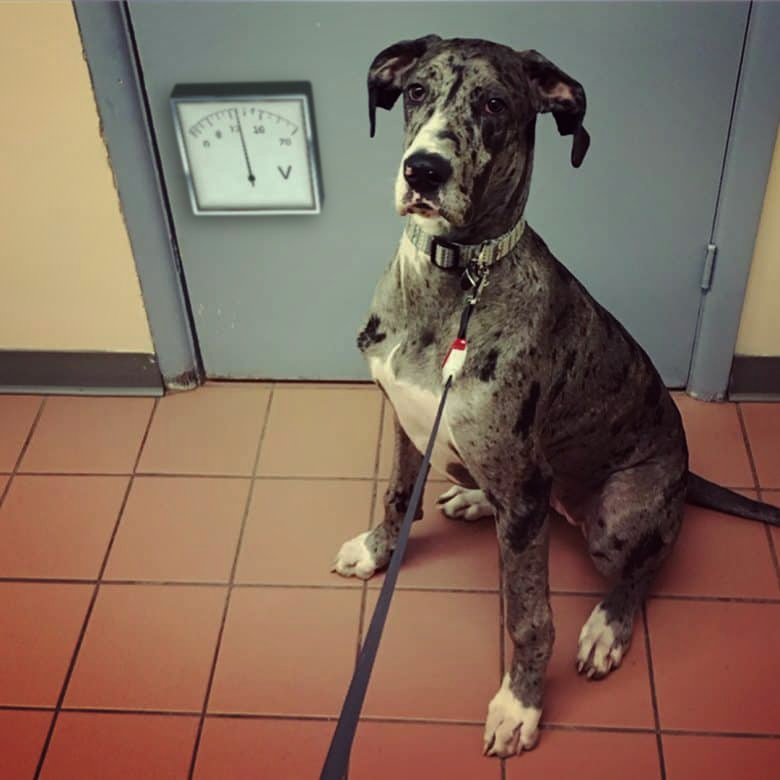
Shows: 13 V
